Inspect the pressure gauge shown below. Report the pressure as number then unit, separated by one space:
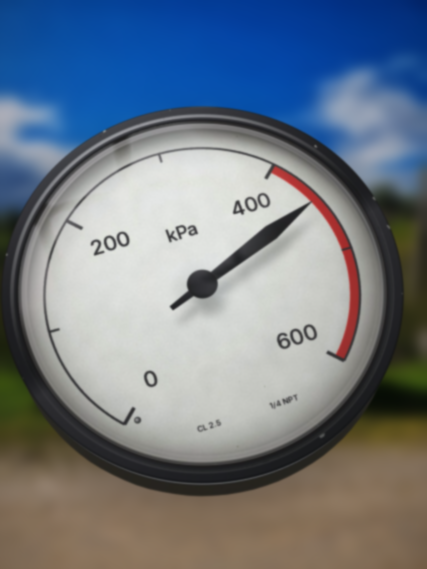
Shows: 450 kPa
